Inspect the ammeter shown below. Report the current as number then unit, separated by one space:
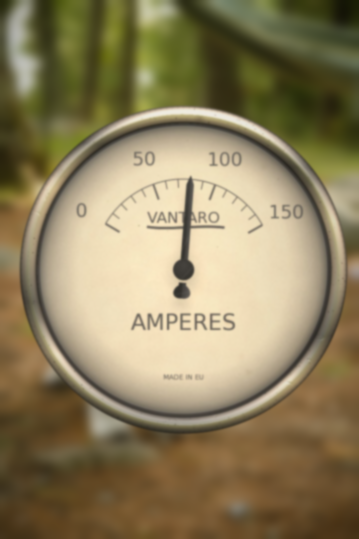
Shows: 80 A
